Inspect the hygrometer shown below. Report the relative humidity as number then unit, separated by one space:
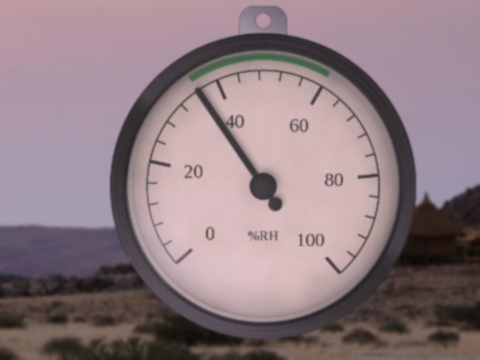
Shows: 36 %
